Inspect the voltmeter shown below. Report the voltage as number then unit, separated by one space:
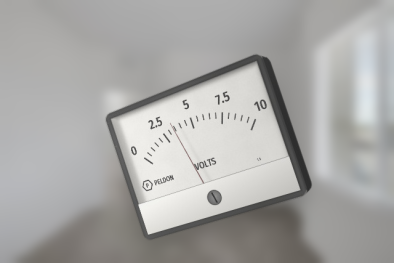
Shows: 3.5 V
